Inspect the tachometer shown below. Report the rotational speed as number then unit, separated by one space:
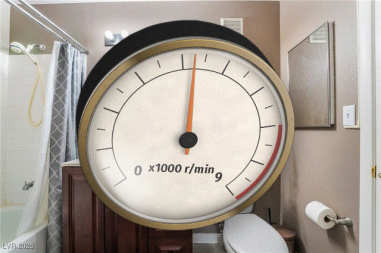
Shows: 4250 rpm
